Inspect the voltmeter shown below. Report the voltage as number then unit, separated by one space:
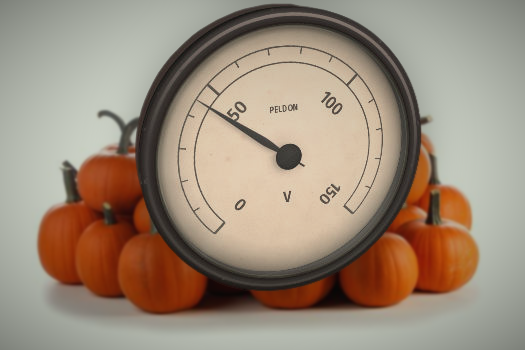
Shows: 45 V
